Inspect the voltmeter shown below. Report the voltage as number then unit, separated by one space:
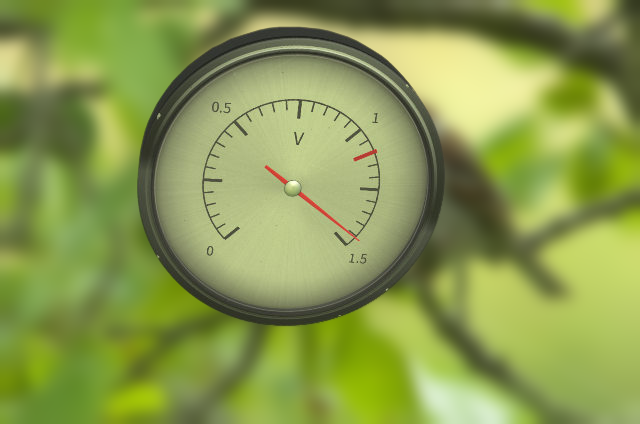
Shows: 1.45 V
